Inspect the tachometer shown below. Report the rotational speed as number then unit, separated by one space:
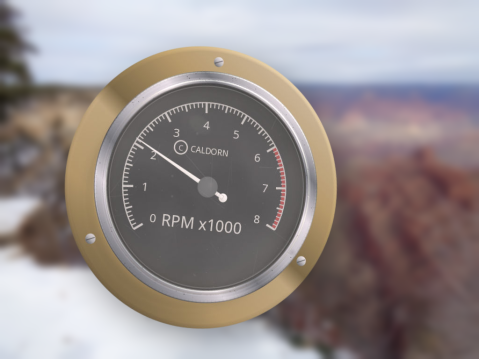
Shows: 2100 rpm
